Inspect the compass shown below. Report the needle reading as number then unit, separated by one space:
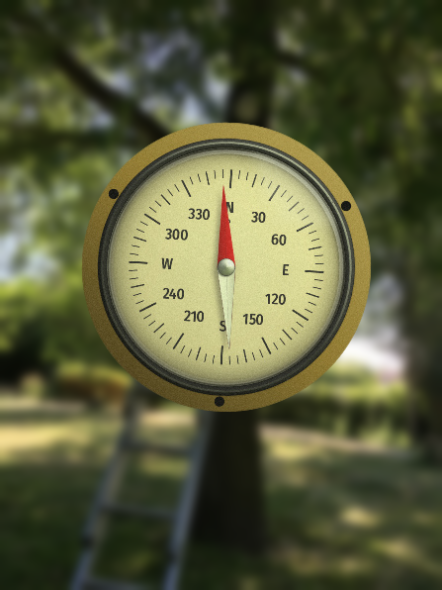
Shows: 355 °
